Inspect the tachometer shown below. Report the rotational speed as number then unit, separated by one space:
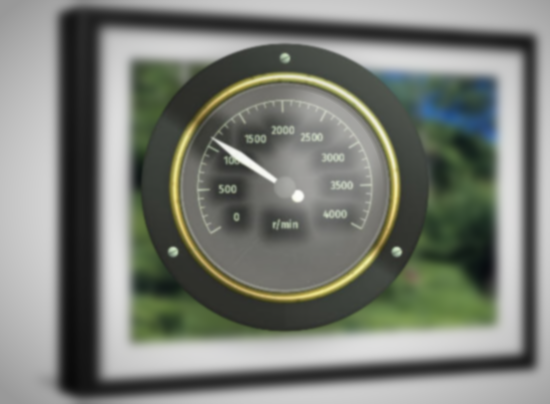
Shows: 1100 rpm
